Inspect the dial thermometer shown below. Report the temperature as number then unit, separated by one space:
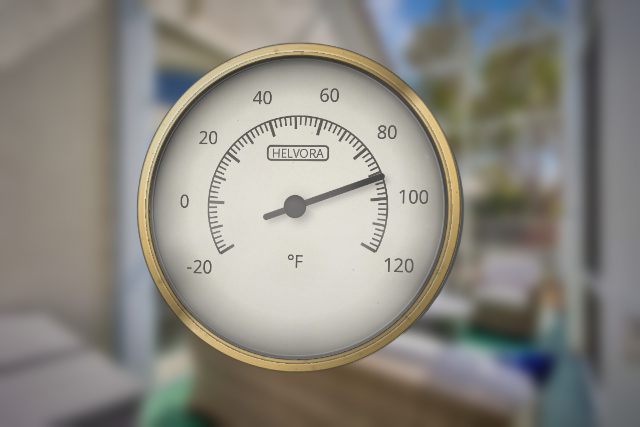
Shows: 92 °F
